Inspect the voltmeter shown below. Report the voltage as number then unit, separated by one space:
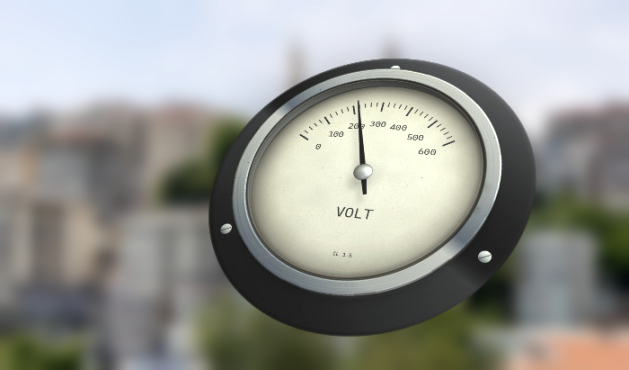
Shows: 220 V
